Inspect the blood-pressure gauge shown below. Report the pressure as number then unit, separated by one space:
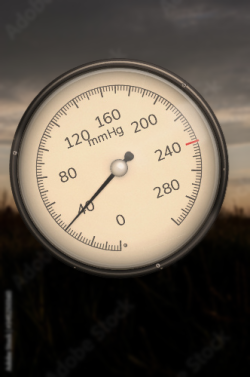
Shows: 40 mmHg
